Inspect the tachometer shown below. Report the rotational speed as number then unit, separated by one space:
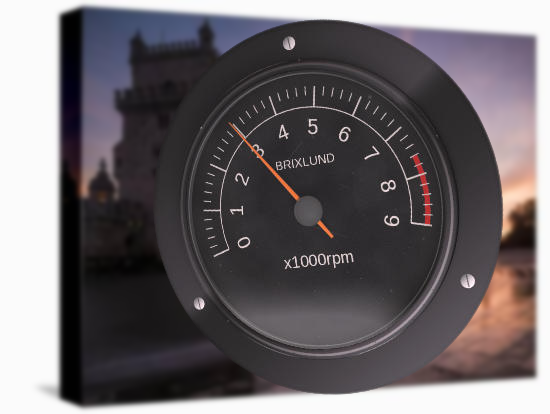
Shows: 3000 rpm
